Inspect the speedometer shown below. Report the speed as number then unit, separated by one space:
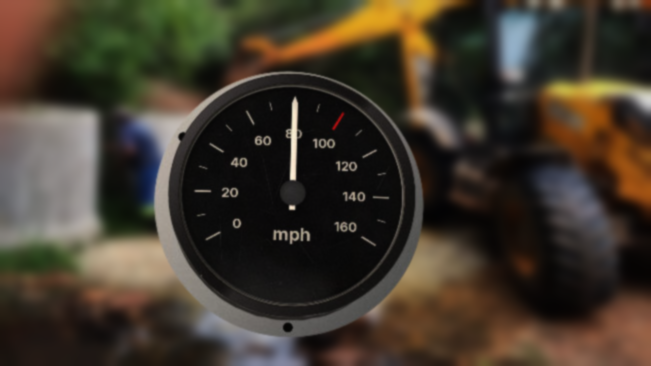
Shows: 80 mph
